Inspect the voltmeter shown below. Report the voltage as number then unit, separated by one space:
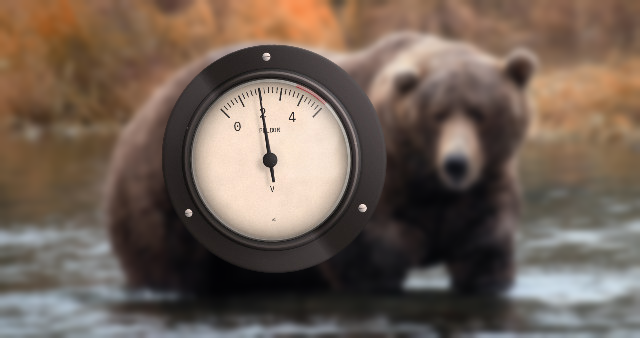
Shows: 2 V
